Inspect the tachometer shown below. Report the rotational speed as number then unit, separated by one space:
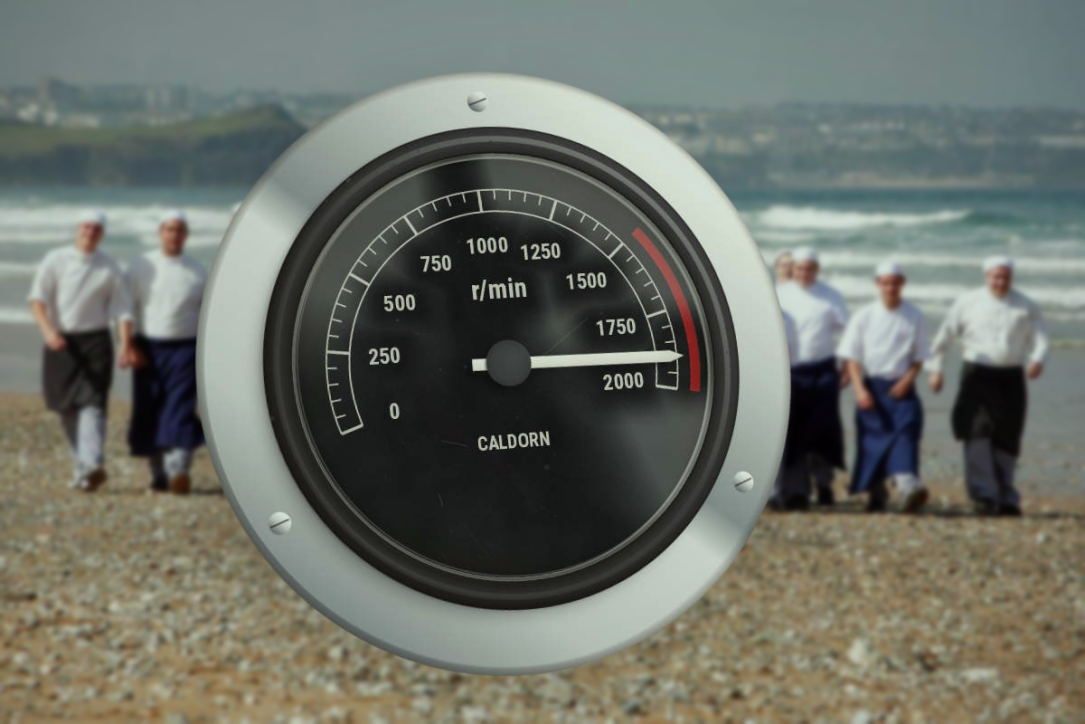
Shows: 1900 rpm
